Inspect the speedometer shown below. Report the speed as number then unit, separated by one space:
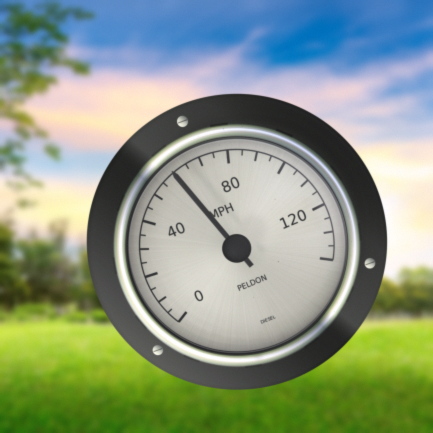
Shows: 60 mph
